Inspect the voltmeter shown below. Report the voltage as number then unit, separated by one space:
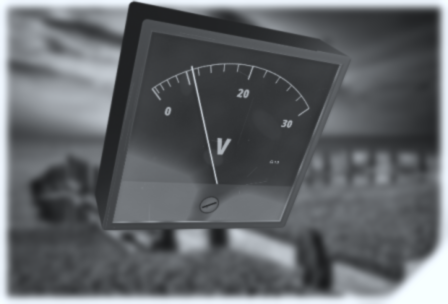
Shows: 11 V
